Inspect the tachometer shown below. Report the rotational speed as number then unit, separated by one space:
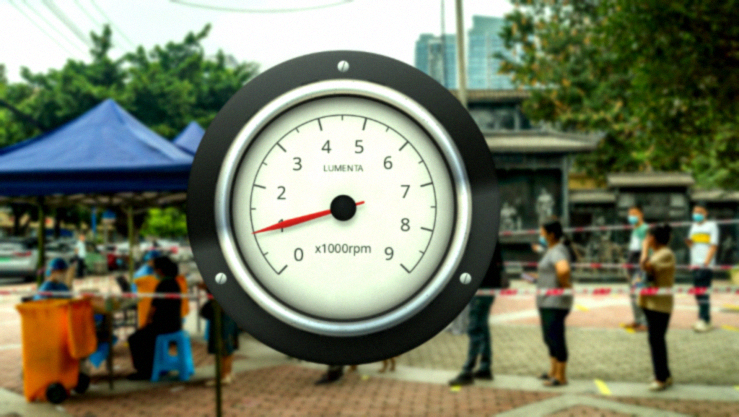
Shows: 1000 rpm
